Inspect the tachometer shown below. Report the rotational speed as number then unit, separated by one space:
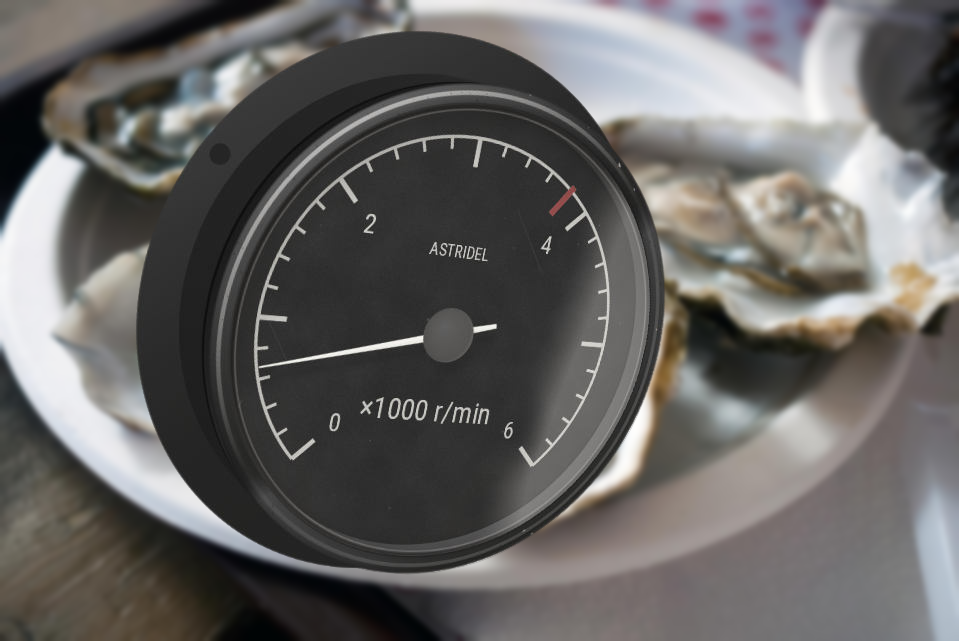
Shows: 700 rpm
